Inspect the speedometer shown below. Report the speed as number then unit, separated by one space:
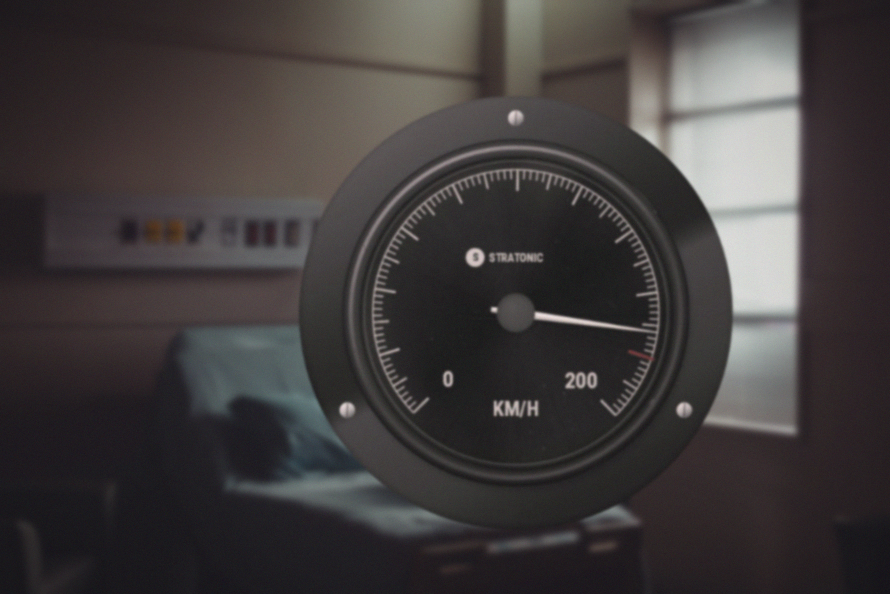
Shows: 172 km/h
